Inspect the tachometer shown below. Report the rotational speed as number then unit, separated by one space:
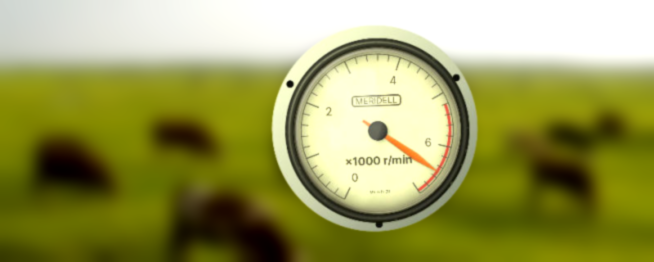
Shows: 6500 rpm
